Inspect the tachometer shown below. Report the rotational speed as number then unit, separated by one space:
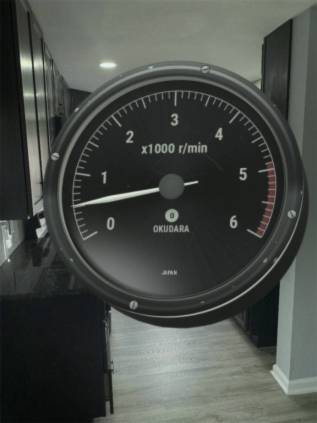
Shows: 500 rpm
